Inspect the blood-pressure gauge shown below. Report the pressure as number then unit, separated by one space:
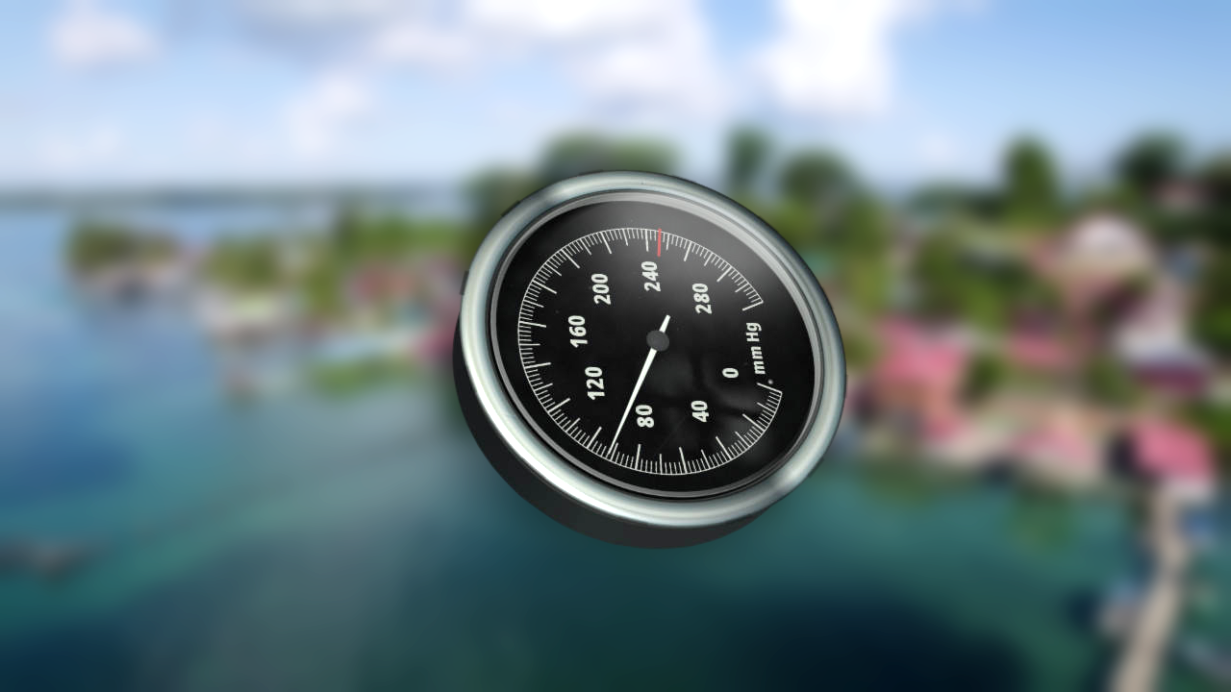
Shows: 92 mmHg
